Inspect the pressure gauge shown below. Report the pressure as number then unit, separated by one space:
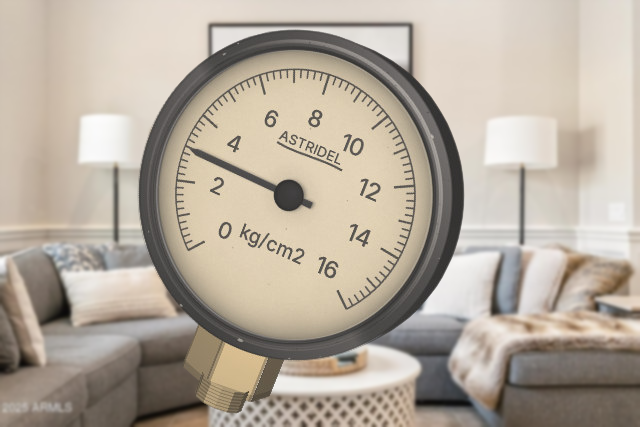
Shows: 3 kg/cm²
